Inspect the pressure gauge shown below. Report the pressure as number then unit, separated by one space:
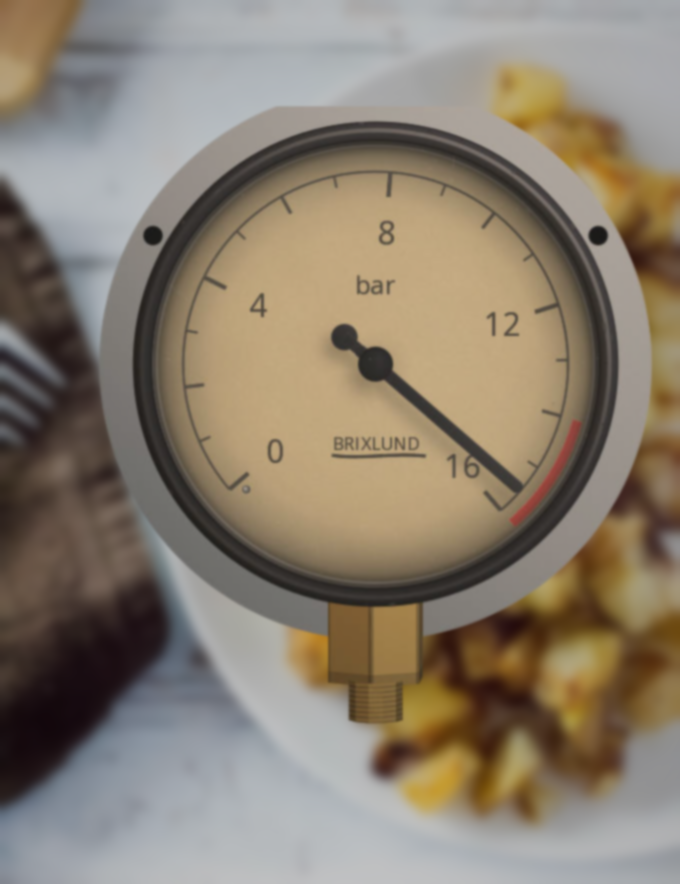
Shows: 15.5 bar
